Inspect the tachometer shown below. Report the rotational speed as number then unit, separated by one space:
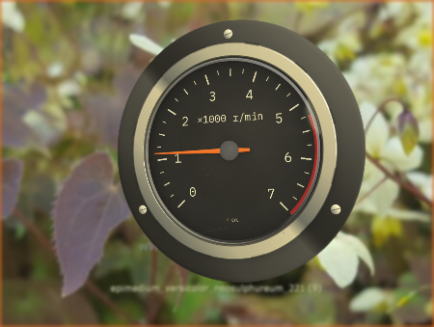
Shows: 1125 rpm
